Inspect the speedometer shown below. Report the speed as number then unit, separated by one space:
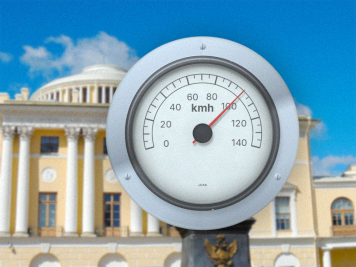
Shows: 100 km/h
